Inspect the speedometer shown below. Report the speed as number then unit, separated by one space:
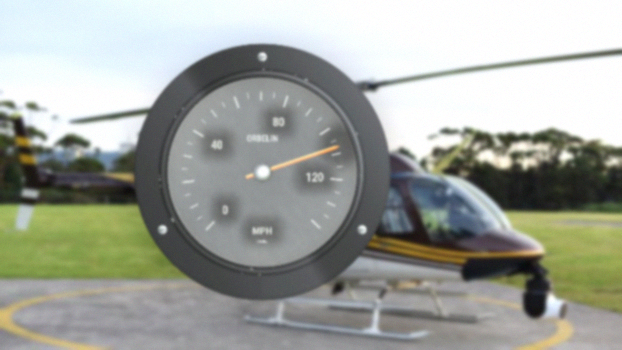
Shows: 107.5 mph
